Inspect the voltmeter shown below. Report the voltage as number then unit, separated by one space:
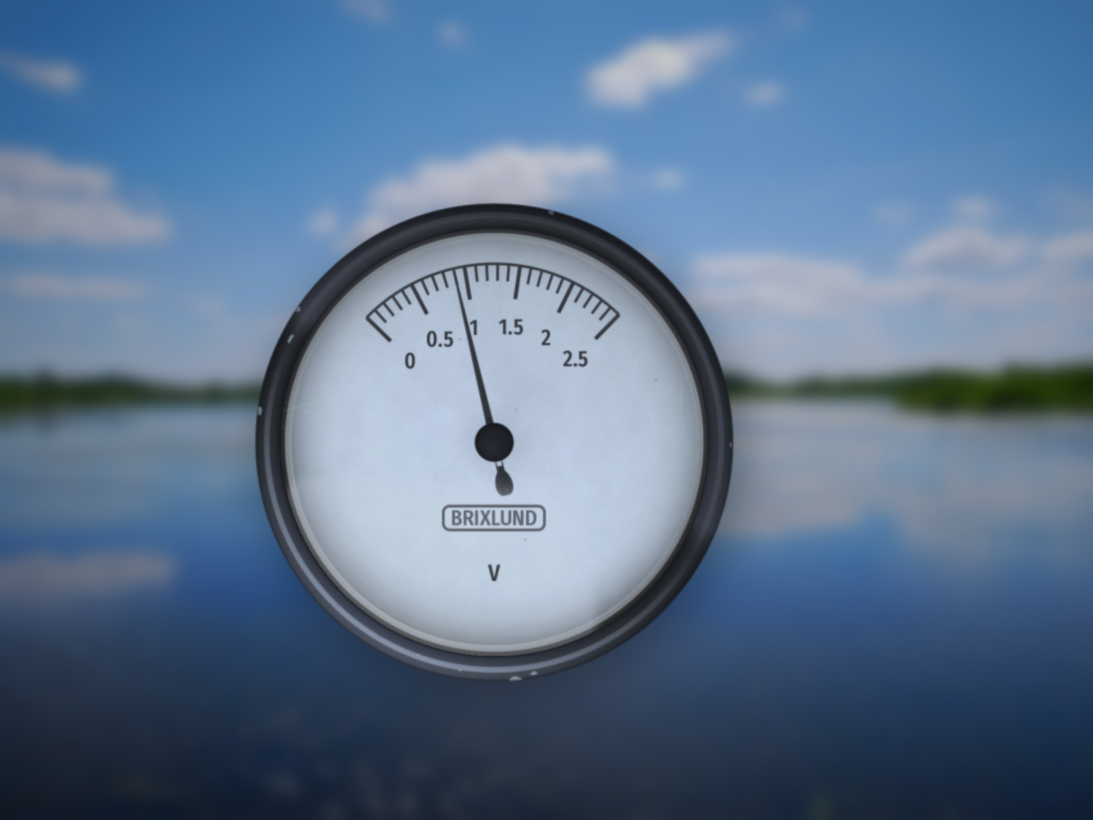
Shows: 0.9 V
